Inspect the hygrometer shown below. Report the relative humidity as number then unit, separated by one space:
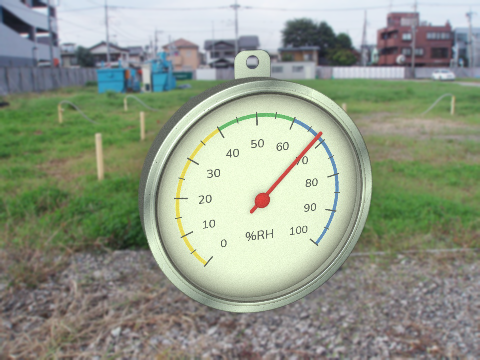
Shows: 67.5 %
